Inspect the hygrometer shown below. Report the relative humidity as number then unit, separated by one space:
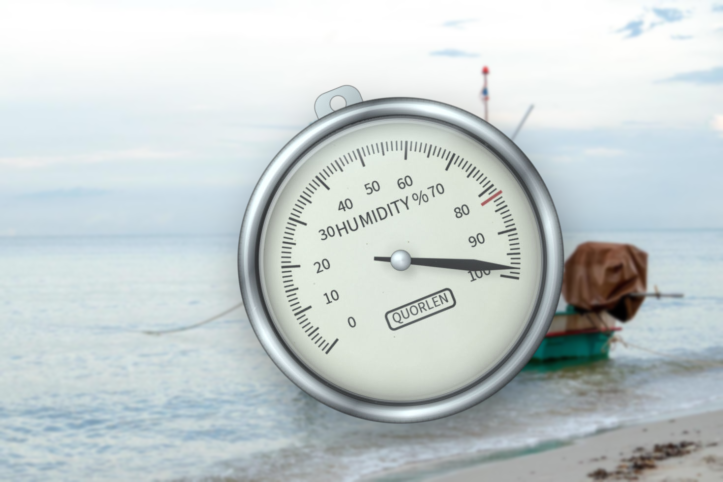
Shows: 98 %
